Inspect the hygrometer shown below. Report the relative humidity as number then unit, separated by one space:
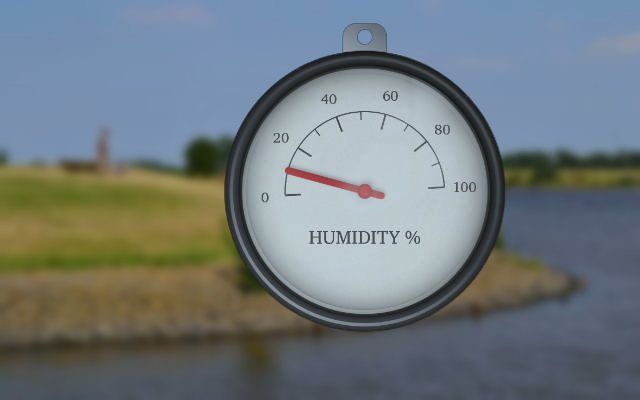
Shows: 10 %
